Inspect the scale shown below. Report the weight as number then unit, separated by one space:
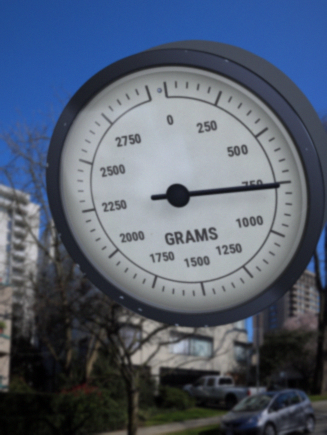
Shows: 750 g
